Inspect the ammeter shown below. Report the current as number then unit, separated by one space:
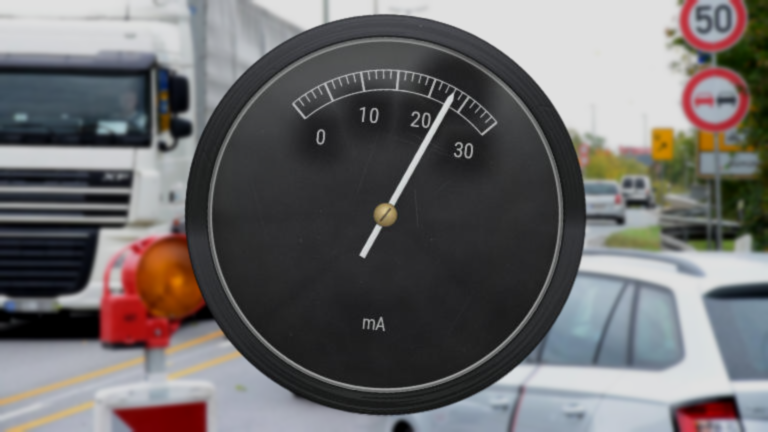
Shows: 23 mA
